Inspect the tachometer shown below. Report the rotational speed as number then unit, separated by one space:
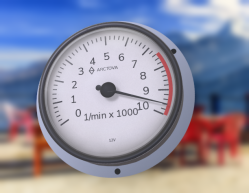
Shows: 9600 rpm
